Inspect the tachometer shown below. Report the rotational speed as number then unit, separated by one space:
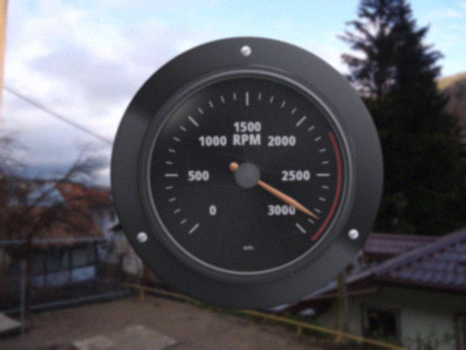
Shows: 2850 rpm
